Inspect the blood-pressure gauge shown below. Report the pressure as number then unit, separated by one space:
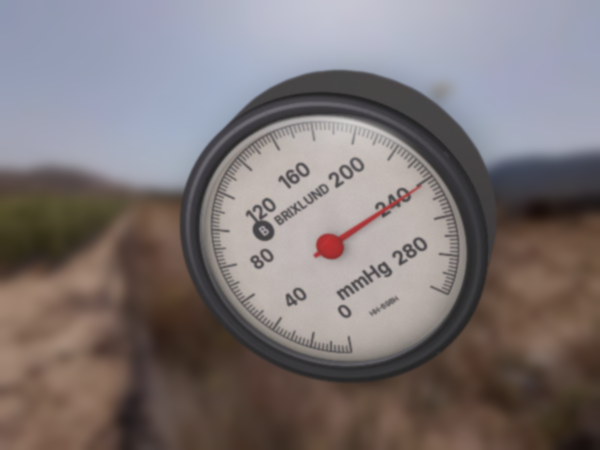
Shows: 240 mmHg
